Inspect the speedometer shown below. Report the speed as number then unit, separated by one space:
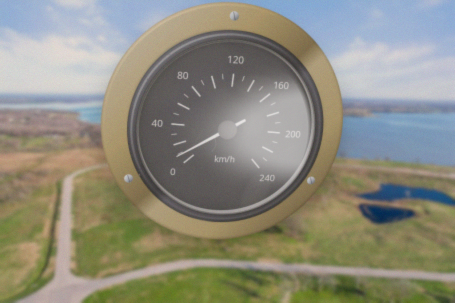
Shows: 10 km/h
